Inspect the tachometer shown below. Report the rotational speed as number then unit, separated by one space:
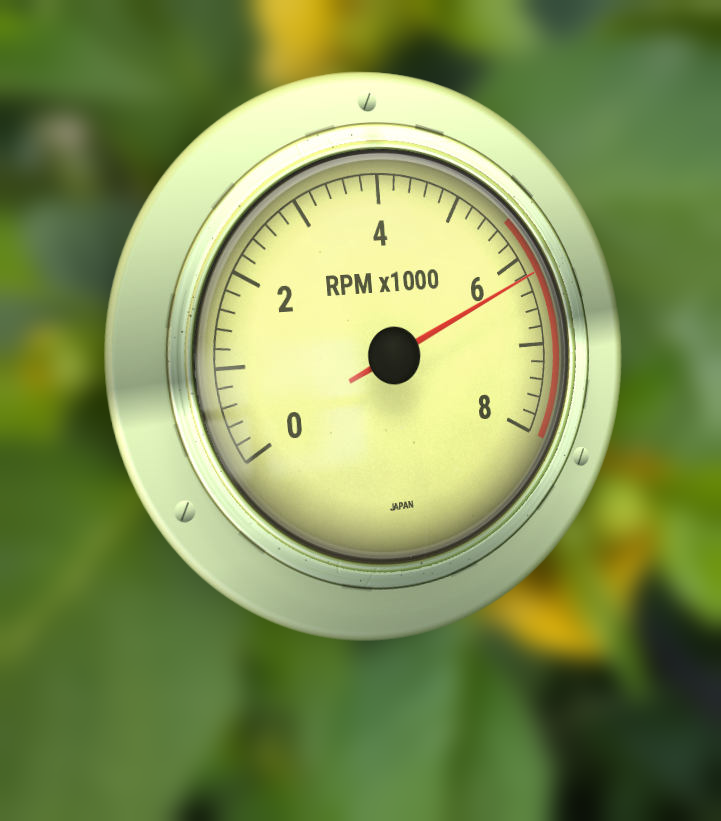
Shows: 6200 rpm
